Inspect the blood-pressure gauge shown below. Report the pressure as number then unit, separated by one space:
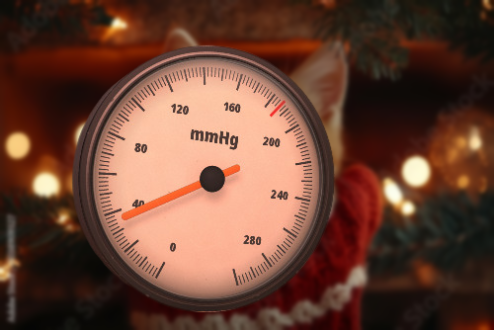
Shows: 36 mmHg
